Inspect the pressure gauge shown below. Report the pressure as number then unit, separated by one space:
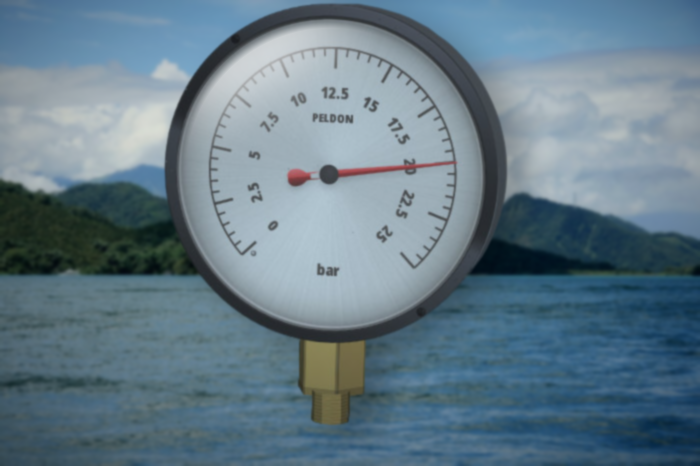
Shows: 20 bar
